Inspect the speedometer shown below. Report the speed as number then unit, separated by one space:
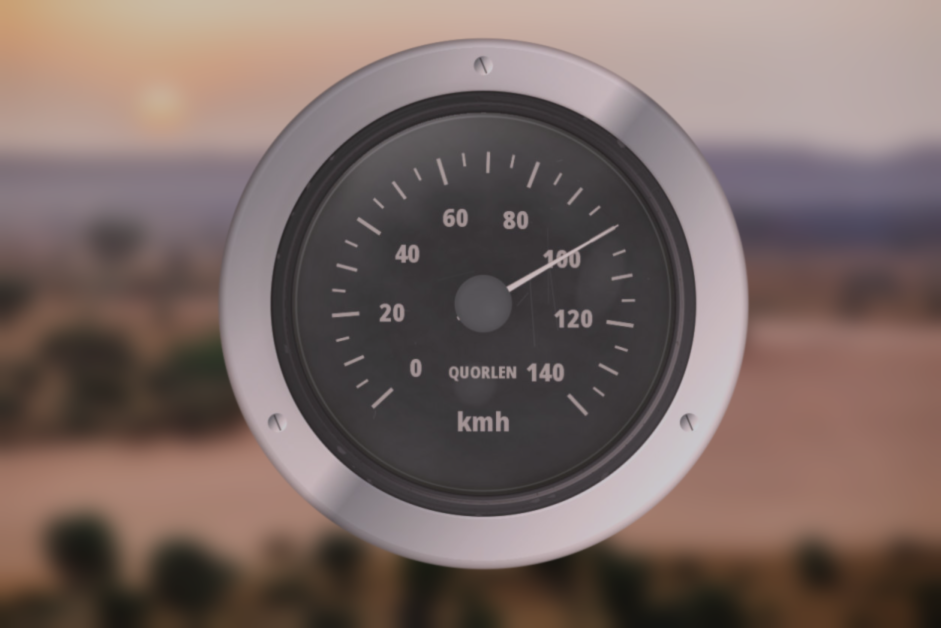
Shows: 100 km/h
